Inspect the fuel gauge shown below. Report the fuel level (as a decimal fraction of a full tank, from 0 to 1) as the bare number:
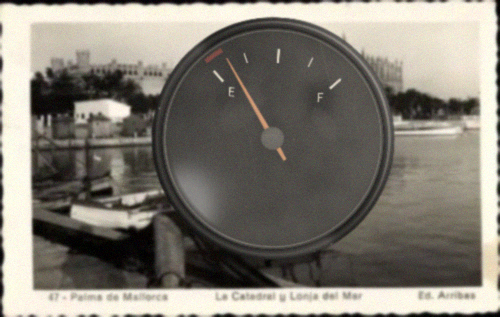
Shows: 0.125
